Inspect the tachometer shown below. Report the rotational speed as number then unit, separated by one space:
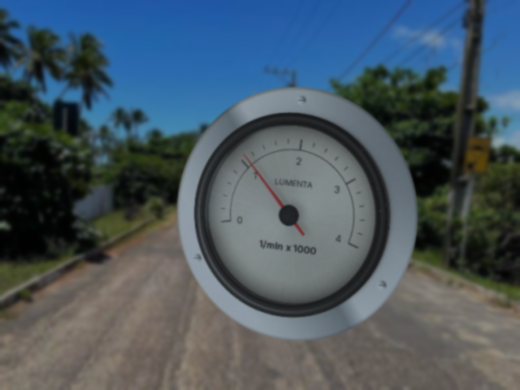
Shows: 1100 rpm
